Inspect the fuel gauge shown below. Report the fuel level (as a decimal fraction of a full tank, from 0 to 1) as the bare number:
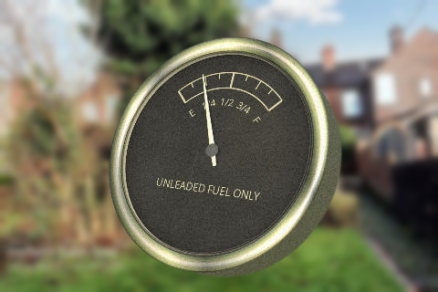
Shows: 0.25
